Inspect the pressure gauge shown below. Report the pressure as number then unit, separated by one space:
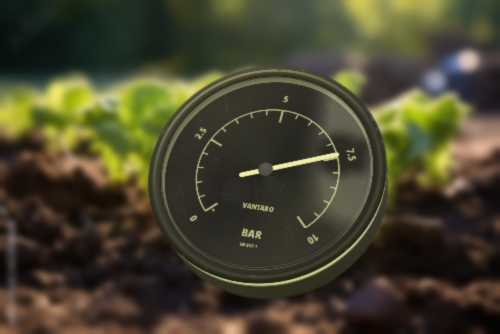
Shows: 7.5 bar
